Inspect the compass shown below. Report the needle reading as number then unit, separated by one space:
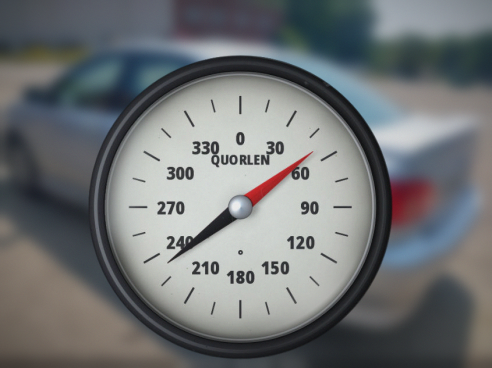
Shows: 52.5 °
